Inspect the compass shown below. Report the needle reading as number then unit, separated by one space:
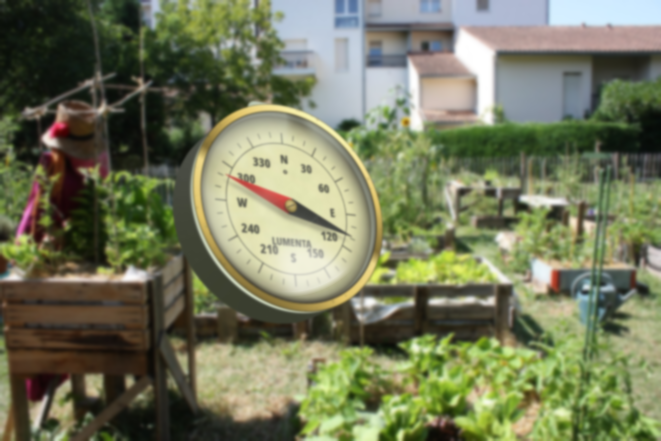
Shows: 290 °
